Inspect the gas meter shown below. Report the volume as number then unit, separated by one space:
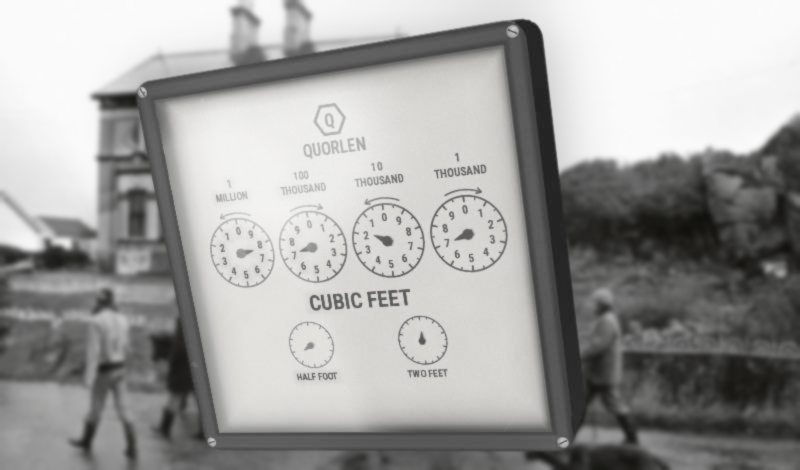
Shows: 771700 ft³
